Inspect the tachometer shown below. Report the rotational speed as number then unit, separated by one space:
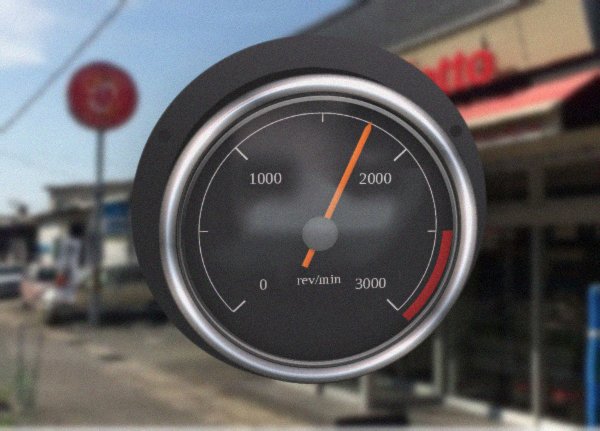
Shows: 1750 rpm
